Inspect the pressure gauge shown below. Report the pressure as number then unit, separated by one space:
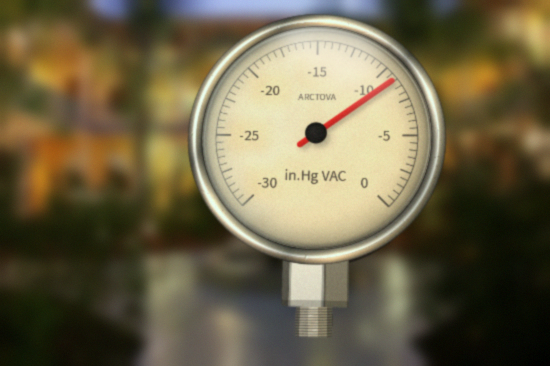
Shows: -9 inHg
